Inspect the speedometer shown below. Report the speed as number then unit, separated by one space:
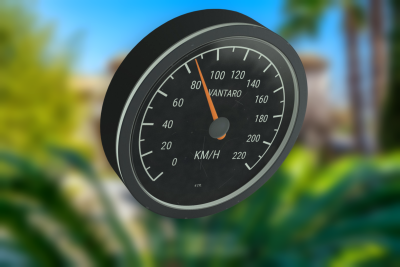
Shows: 85 km/h
